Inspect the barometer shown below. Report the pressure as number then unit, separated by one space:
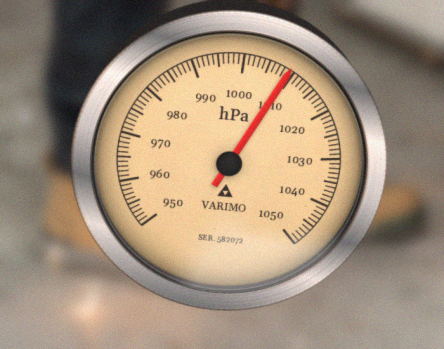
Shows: 1009 hPa
